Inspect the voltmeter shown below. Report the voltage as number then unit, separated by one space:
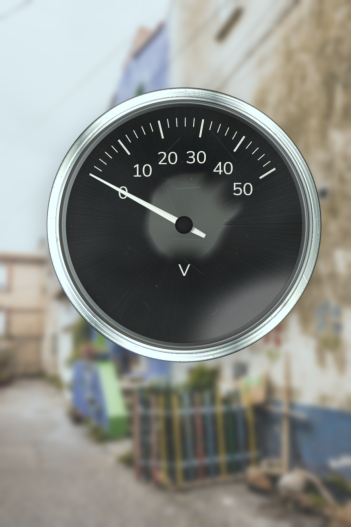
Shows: 0 V
